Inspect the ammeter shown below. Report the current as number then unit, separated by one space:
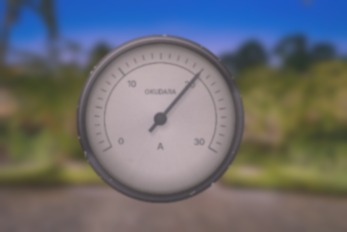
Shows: 20 A
